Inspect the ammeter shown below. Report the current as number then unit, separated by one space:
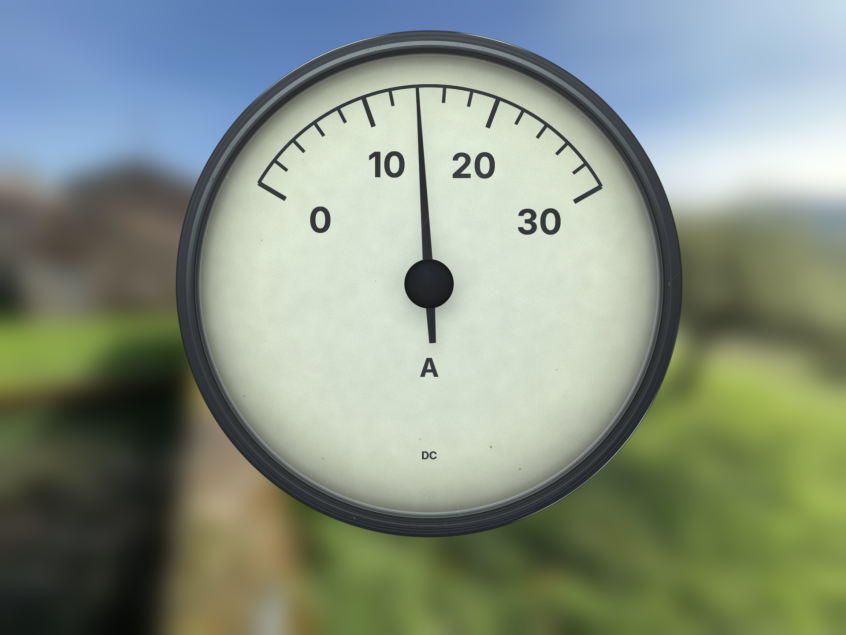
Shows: 14 A
